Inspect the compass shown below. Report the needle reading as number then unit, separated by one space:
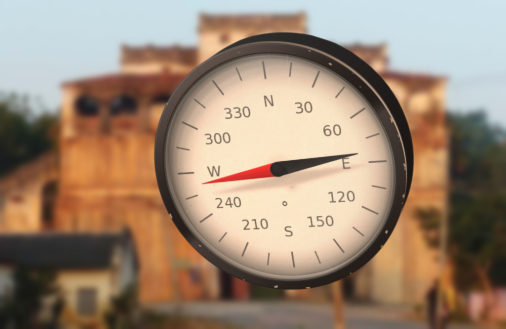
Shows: 262.5 °
